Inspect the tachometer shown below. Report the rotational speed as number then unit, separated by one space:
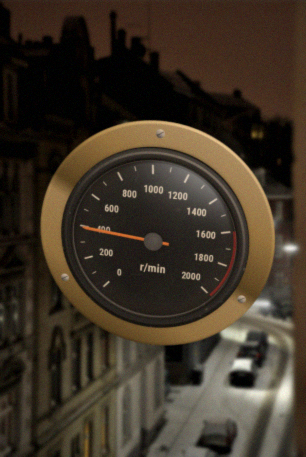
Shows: 400 rpm
